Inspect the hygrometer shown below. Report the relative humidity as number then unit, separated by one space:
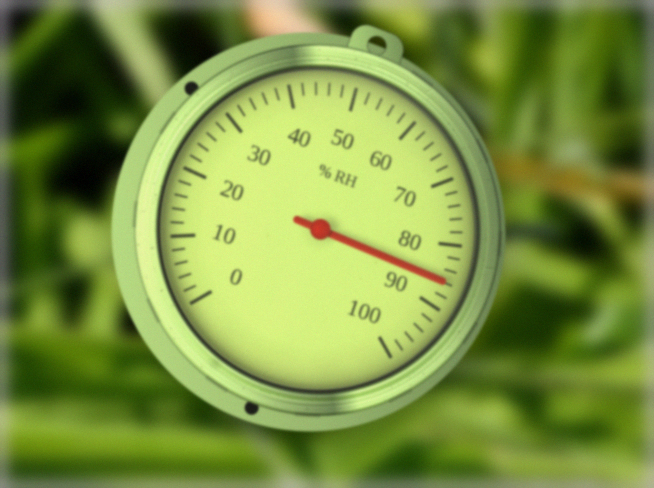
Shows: 86 %
